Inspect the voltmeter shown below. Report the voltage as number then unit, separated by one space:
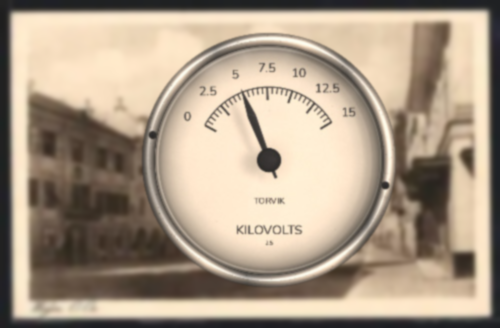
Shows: 5 kV
